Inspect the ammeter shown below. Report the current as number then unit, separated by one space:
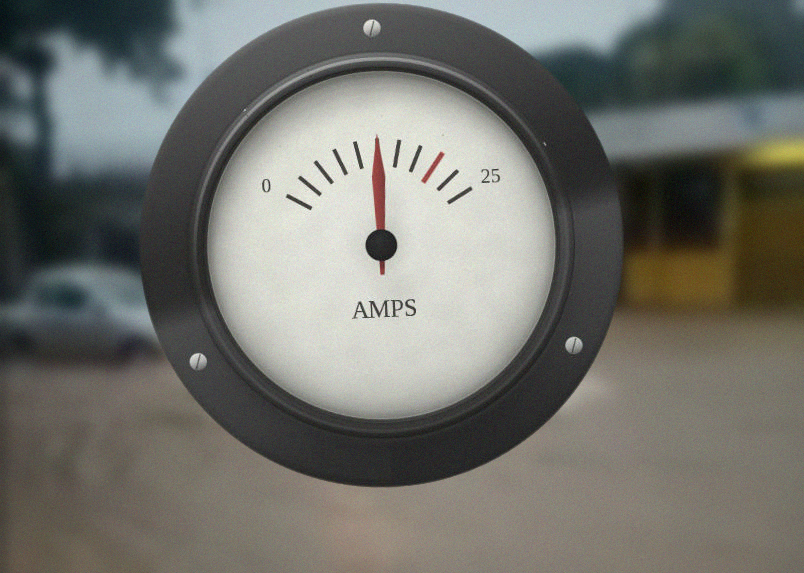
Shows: 12.5 A
